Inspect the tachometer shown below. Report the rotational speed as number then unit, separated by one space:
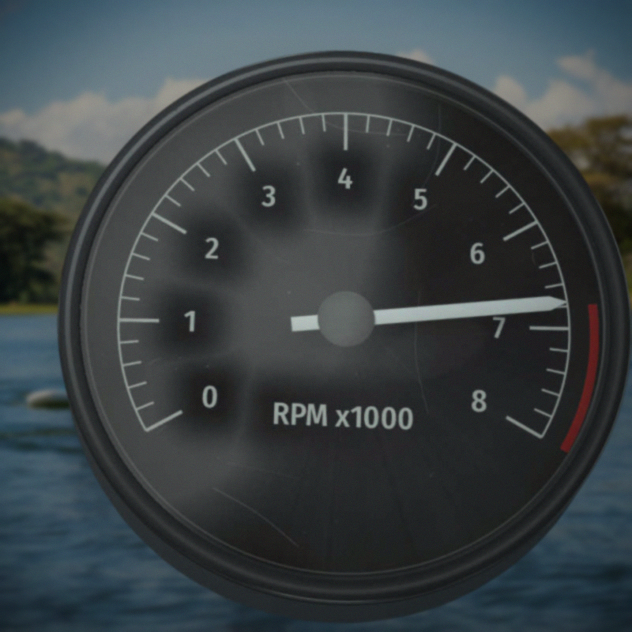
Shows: 6800 rpm
